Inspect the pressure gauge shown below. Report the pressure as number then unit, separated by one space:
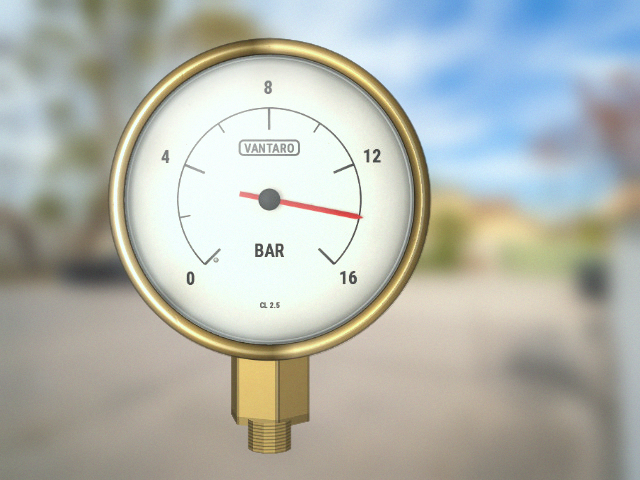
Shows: 14 bar
